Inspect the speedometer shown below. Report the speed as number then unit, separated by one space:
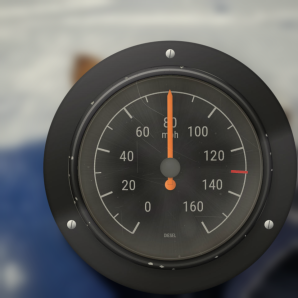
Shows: 80 mph
